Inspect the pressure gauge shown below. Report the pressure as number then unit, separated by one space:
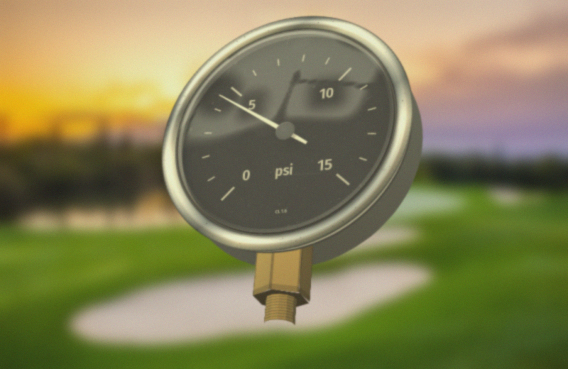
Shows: 4.5 psi
